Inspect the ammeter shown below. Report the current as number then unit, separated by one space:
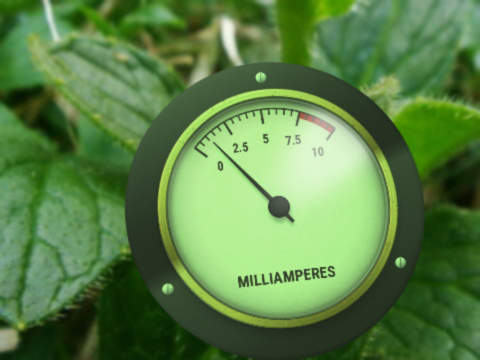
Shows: 1 mA
